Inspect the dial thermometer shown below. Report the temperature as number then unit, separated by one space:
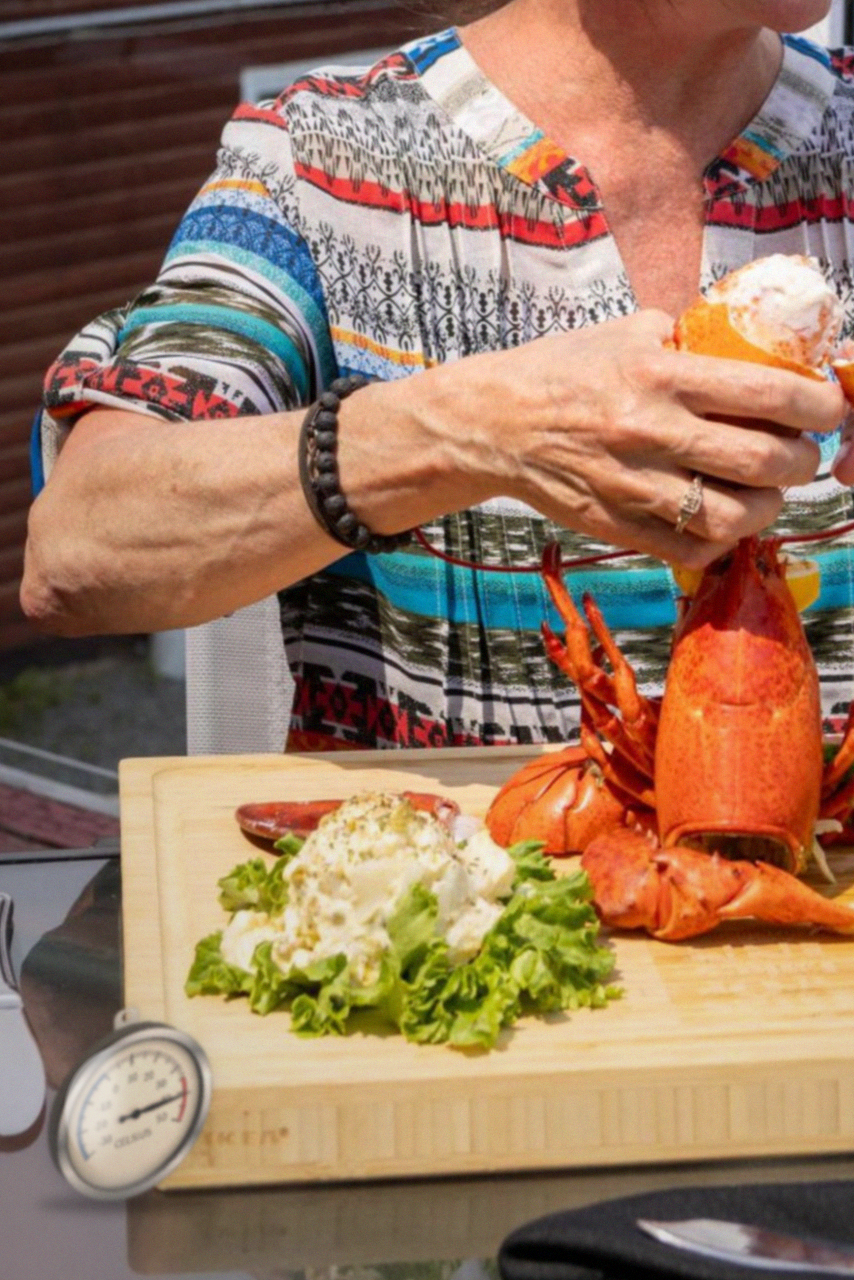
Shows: 40 °C
